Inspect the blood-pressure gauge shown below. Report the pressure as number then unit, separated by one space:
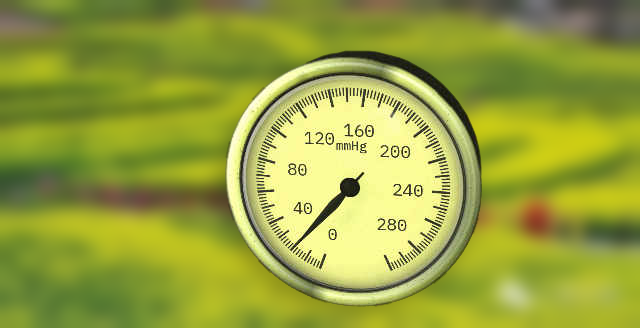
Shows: 20 mmHg
